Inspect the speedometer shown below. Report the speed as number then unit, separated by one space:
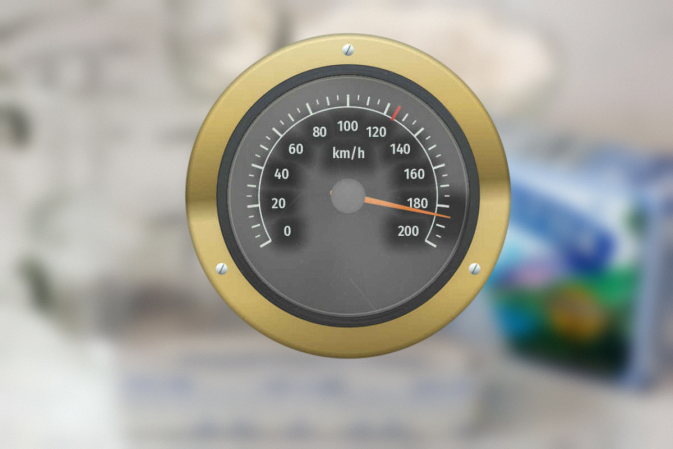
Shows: 185 km/h
